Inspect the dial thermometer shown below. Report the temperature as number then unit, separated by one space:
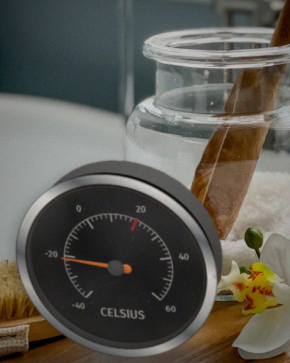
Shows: -20 °C
